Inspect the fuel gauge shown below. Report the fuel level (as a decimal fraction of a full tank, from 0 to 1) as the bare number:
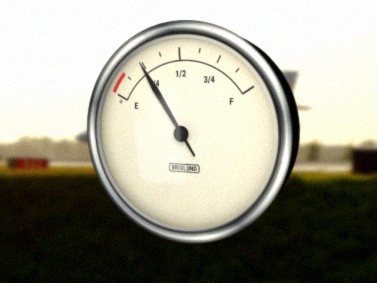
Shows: 0.25
